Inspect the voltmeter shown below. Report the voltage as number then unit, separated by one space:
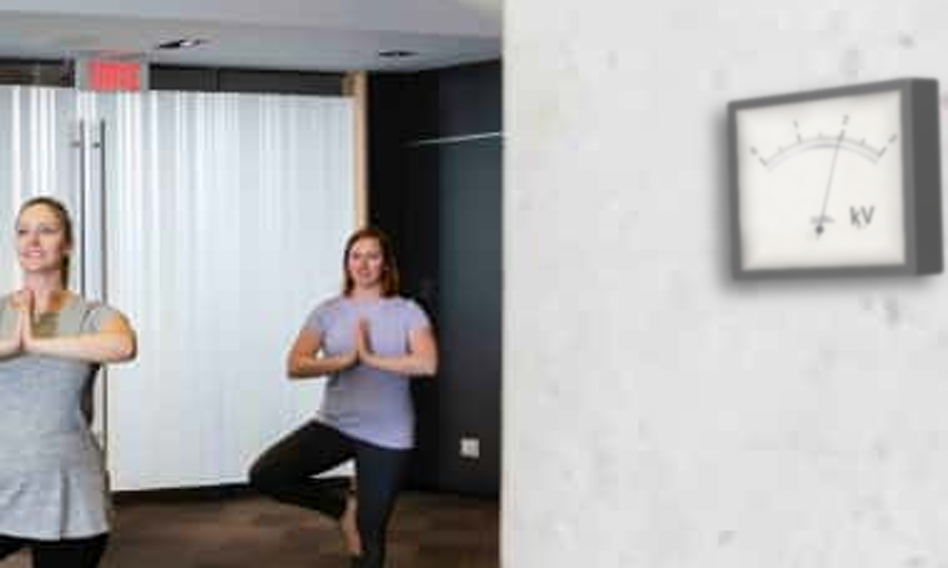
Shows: 2 kV
